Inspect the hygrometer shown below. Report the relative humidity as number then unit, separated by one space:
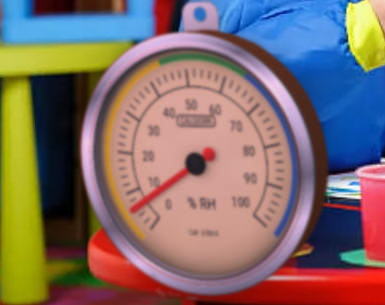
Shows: 6 %
